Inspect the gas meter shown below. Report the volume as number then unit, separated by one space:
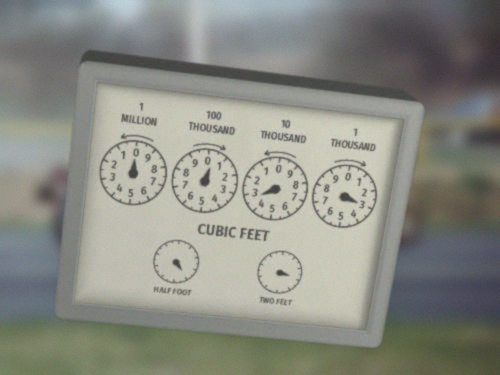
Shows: 3300 ft³
